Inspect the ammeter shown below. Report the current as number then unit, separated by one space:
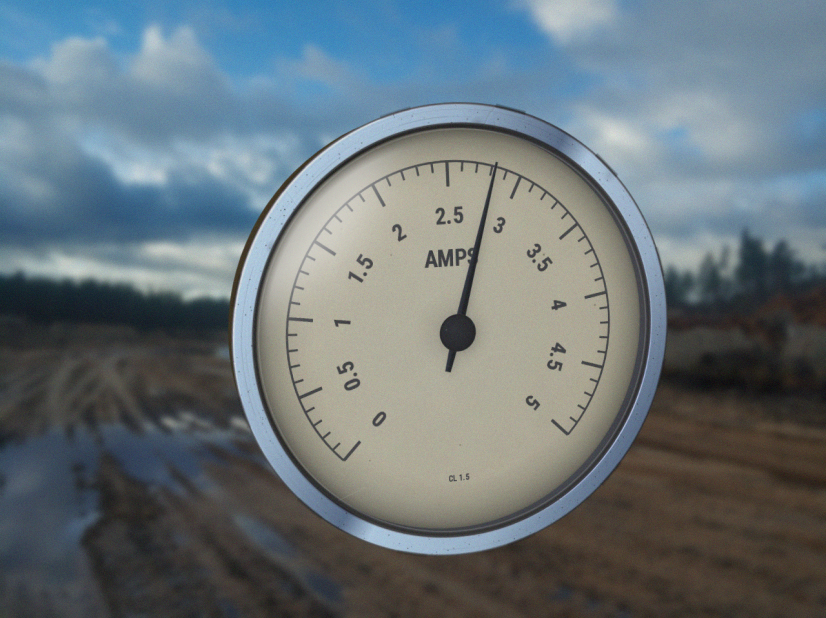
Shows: 2.8 A
